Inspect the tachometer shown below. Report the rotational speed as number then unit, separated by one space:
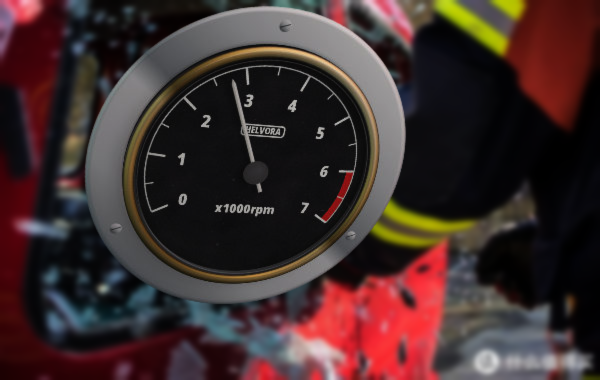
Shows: 2750 rpm
